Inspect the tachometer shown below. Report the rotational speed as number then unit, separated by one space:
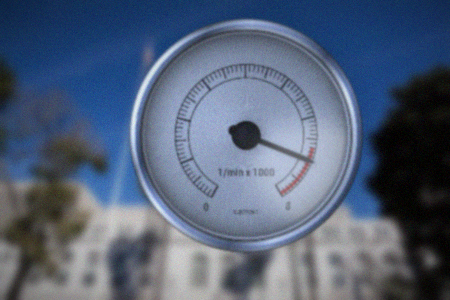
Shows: 7000 rpm
